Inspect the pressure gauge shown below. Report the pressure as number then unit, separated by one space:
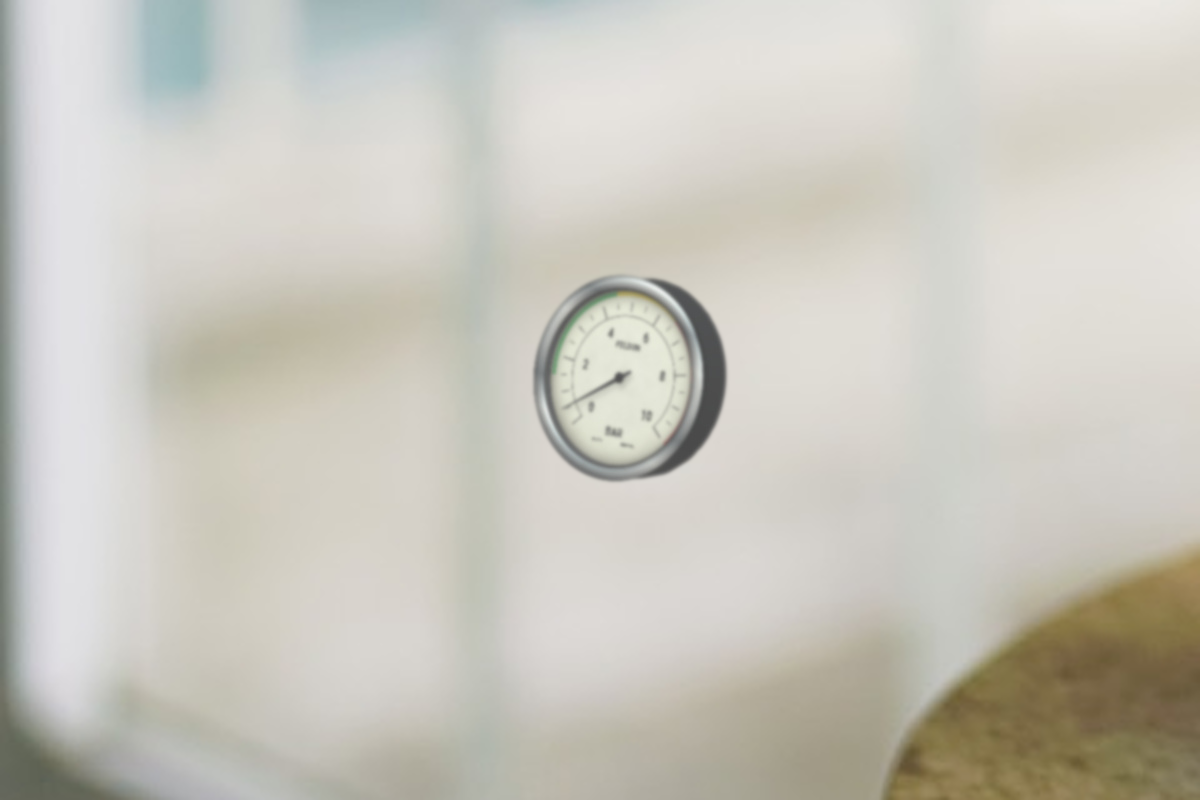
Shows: 0.5 bar
